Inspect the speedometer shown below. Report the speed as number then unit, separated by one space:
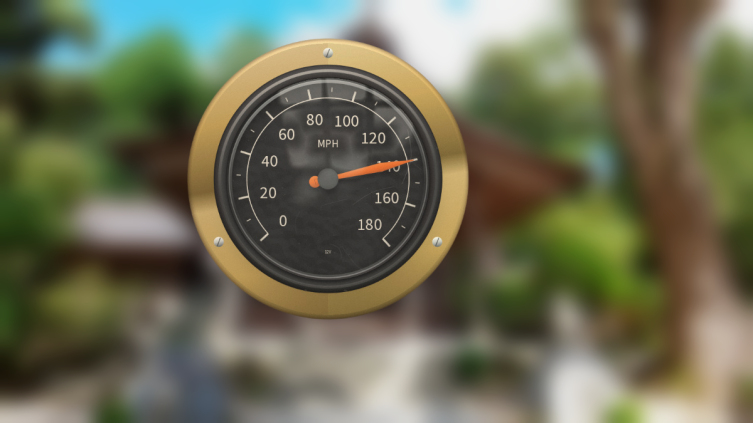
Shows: 140 mph
